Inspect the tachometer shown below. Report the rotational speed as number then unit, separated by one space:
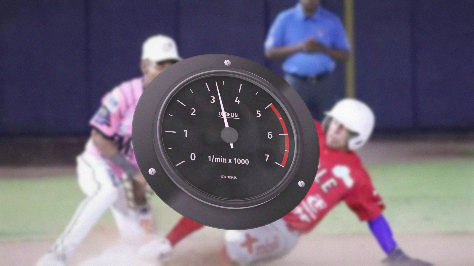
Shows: 3250 rpm
